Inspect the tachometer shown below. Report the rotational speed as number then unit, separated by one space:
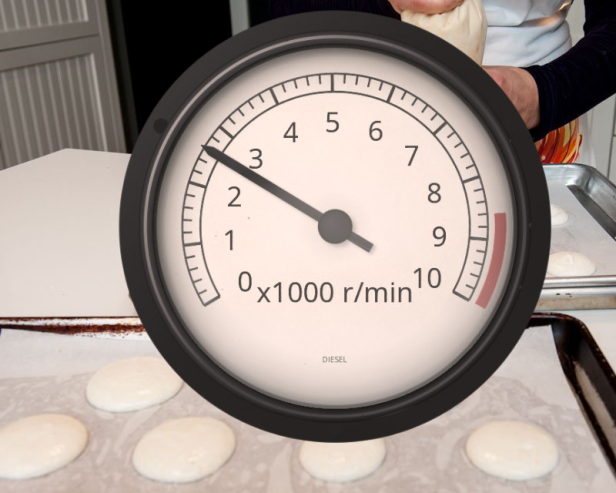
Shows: 2600 rpm
